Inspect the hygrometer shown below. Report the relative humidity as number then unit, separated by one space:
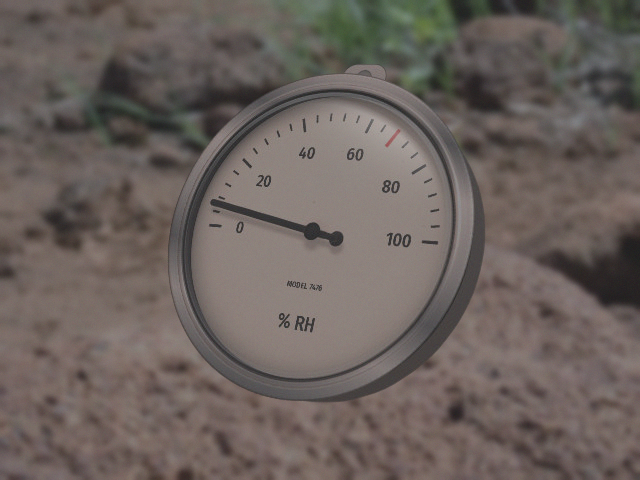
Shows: 6 %
